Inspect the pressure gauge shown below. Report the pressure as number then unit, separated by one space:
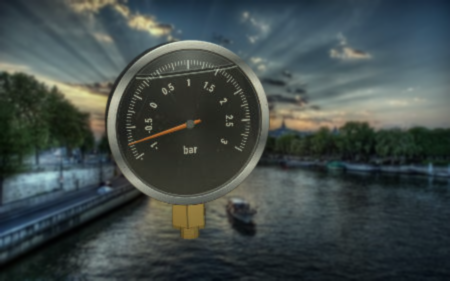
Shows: -0.75 bar
